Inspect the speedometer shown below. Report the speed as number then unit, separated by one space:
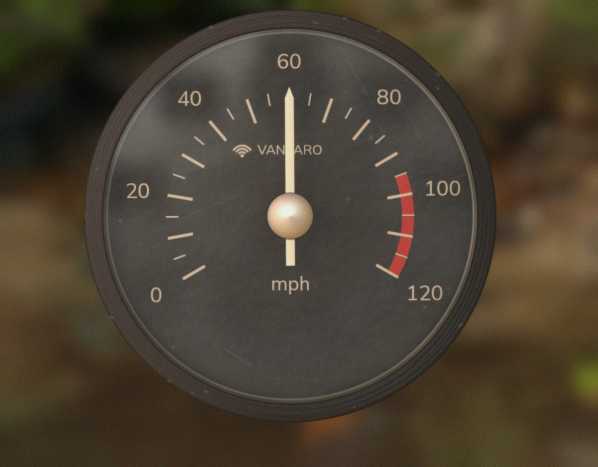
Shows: 60 mph
